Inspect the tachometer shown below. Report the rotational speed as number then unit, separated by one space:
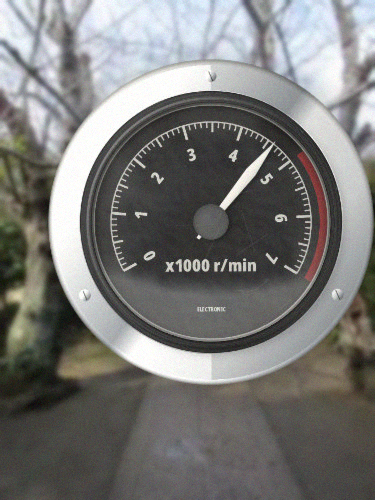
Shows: 4600 rpm
